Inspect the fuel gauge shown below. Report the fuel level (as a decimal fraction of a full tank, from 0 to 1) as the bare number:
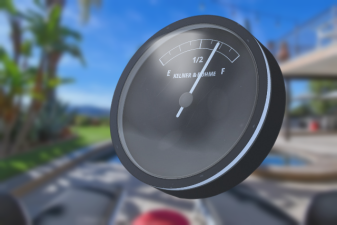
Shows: 0.75
